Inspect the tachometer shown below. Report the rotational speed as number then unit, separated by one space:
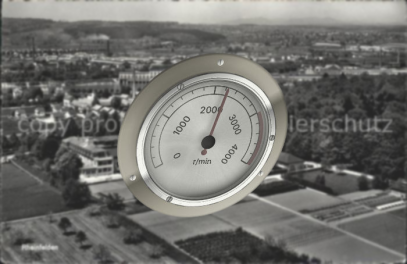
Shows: 2200 rpm
